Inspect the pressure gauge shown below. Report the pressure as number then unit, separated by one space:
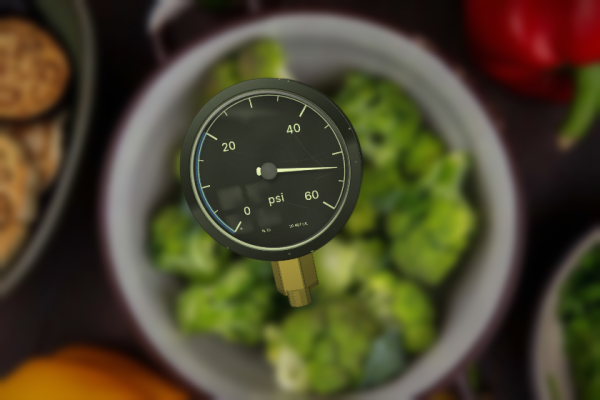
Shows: 52.5 psi
